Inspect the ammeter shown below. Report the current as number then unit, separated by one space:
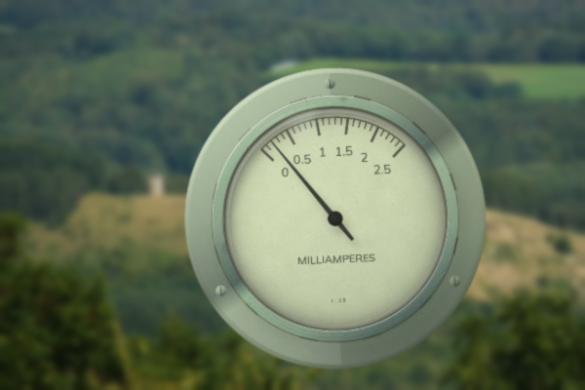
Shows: 0.2 mA
